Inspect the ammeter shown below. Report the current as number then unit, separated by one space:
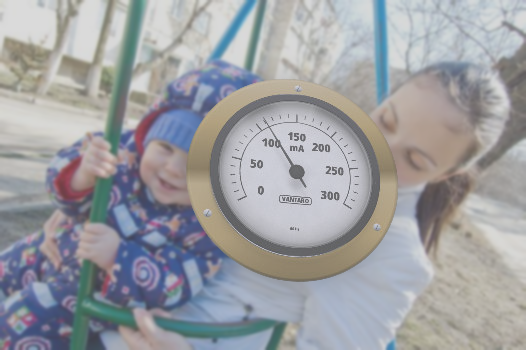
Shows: 110 mA
